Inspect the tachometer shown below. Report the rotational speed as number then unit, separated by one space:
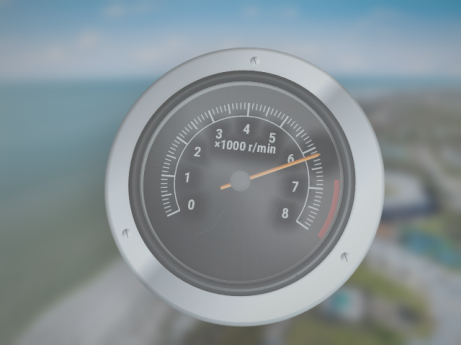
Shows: 6200 rpm
